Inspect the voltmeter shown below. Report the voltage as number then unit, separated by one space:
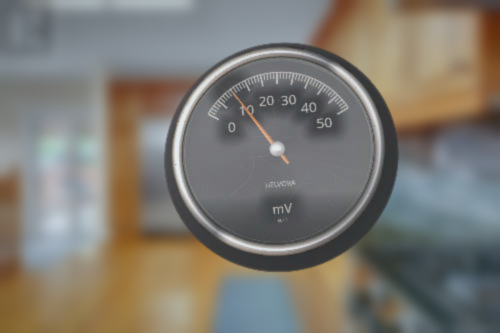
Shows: 10 mV
